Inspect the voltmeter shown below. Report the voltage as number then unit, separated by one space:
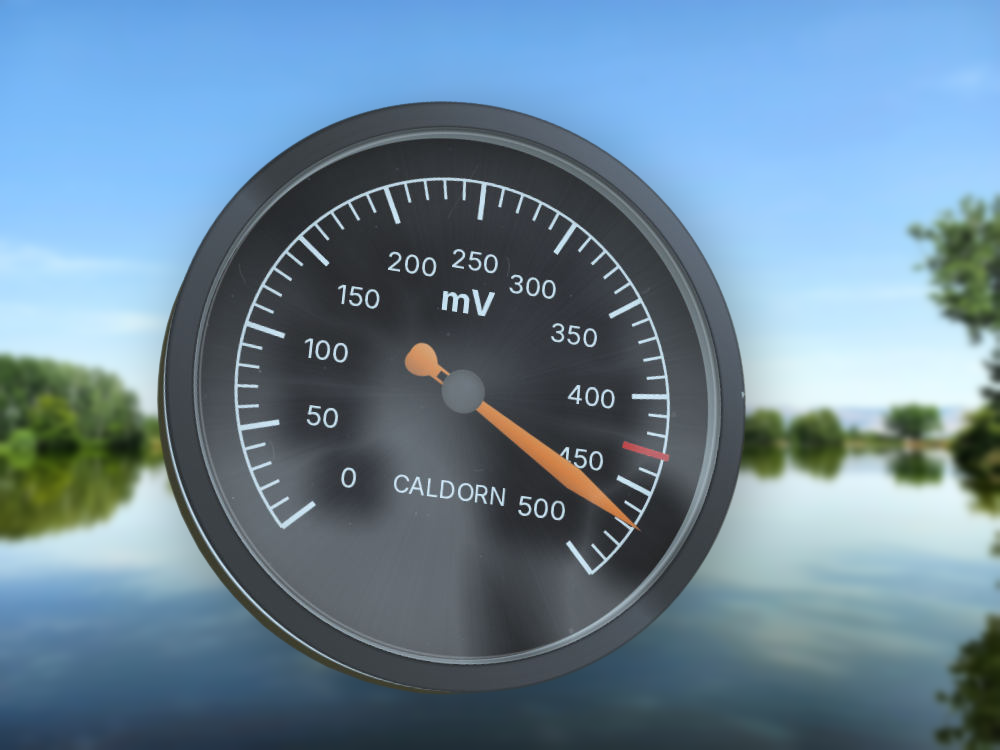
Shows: 470 mV
